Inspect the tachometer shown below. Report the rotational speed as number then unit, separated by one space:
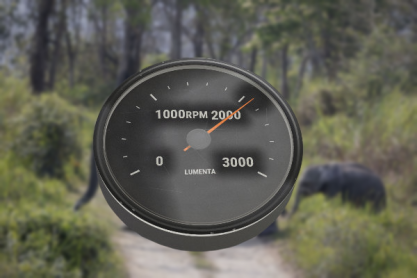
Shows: 2100 rpm
